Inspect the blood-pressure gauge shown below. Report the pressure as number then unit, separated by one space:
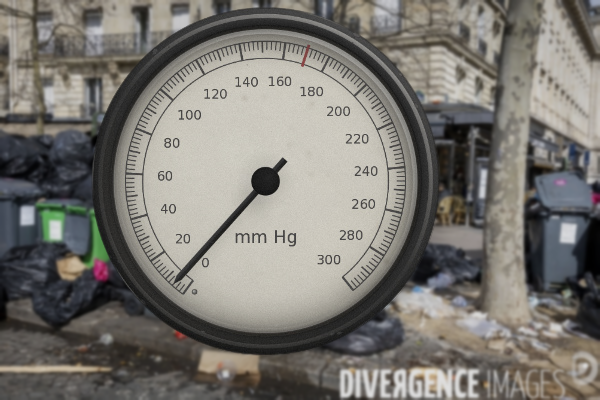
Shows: 6 mmHg
